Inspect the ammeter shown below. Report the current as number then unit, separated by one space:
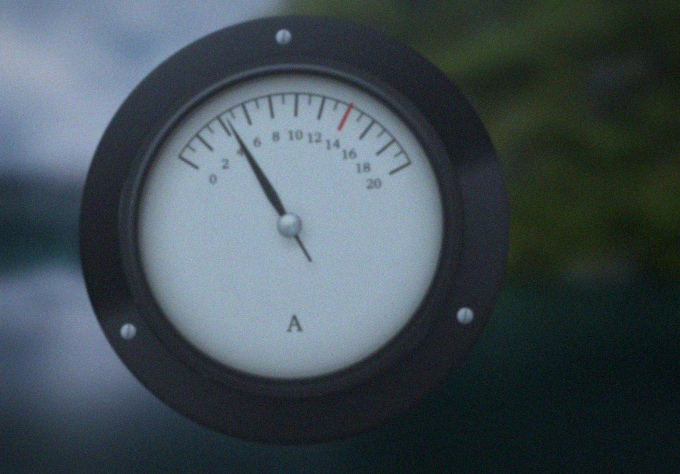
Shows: 4.5 A
